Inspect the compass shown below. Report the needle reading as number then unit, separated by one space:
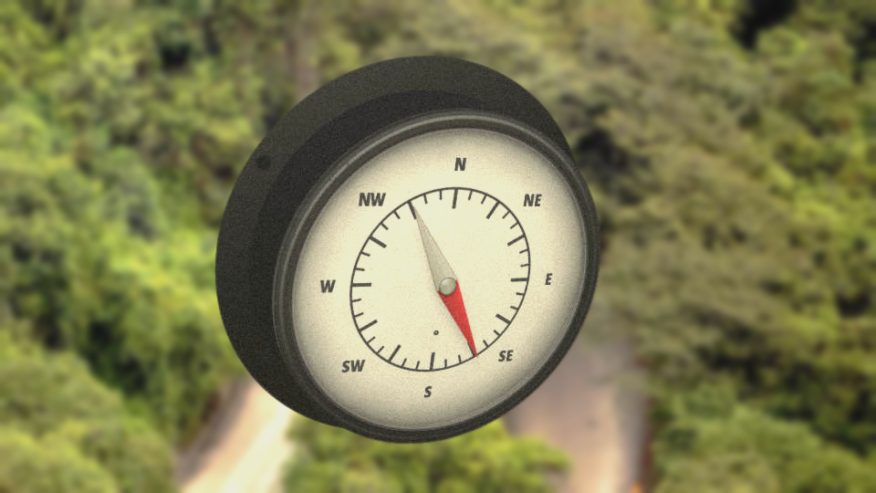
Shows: 150 °
